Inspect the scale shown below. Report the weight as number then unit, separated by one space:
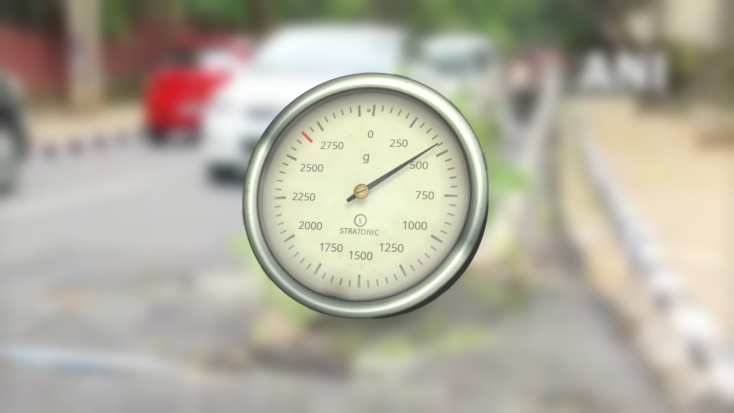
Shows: 450 g
